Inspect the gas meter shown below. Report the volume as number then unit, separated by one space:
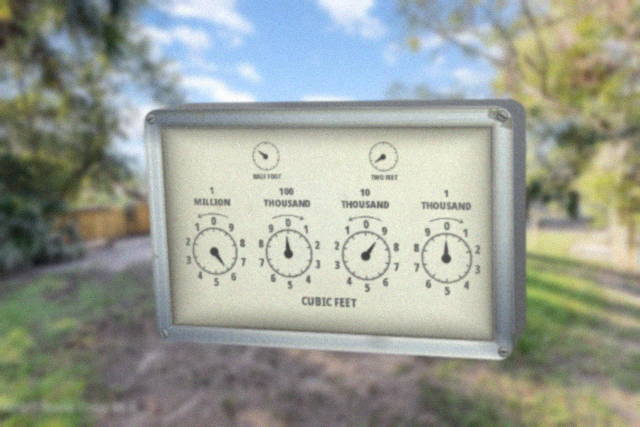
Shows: 599000 ft³
